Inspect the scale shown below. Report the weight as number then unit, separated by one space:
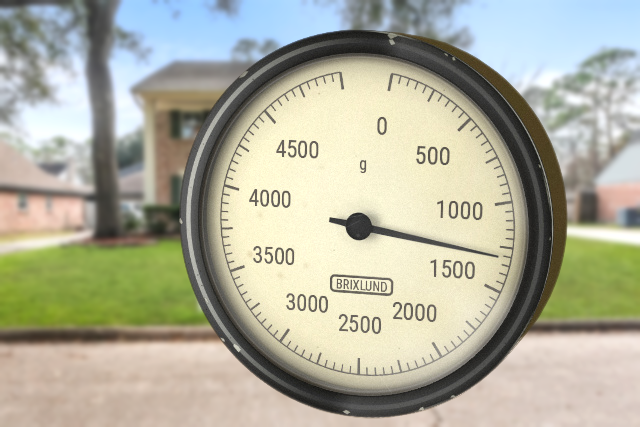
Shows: 1300 g
